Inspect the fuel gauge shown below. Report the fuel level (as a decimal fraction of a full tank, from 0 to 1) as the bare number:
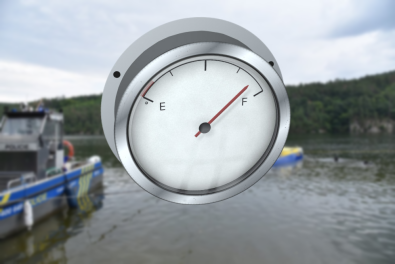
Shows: 0.875
